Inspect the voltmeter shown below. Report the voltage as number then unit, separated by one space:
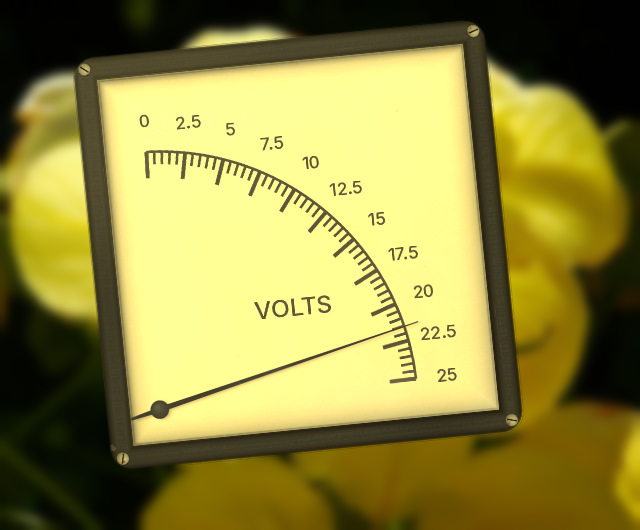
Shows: 21.5 V
